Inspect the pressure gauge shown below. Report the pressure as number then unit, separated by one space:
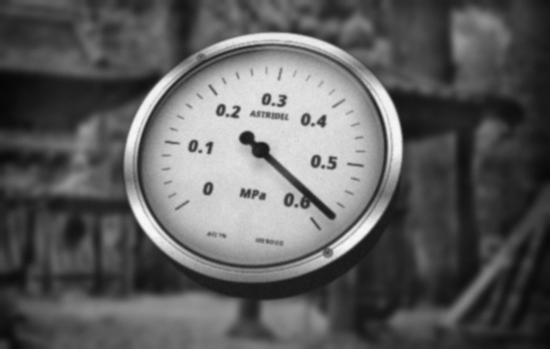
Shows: 0.58 MPa
